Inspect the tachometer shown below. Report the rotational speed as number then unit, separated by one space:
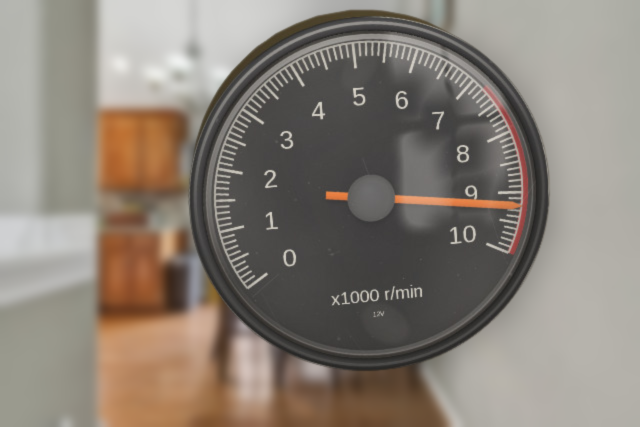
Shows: 9200 rpm
